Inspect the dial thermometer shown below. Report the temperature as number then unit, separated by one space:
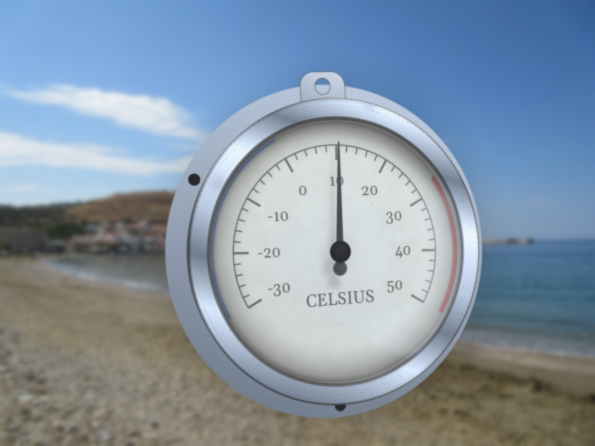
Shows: 10 °C
